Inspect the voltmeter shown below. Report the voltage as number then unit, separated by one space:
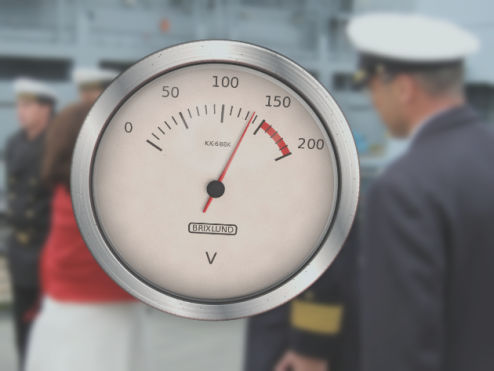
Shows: 135 V
